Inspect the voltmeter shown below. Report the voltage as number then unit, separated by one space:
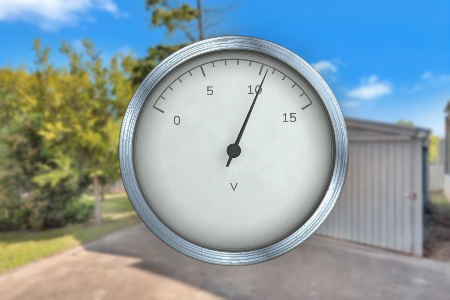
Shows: 10.5 V
